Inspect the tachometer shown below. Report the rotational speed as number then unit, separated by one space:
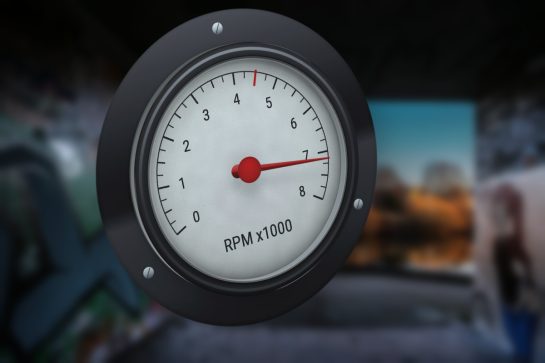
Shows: 7125 rpm
